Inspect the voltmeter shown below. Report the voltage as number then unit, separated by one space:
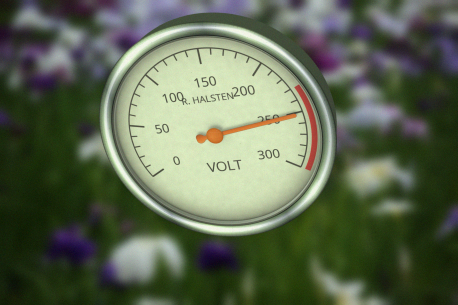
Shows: 250 V
